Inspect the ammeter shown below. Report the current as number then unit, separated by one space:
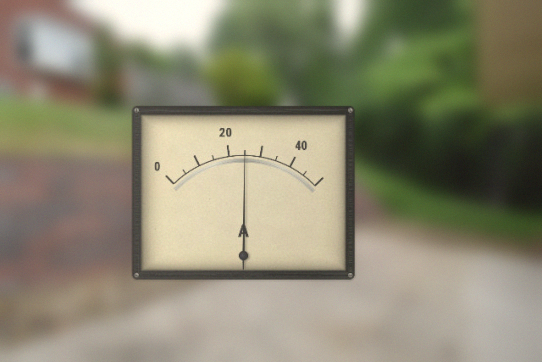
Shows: 25 A
